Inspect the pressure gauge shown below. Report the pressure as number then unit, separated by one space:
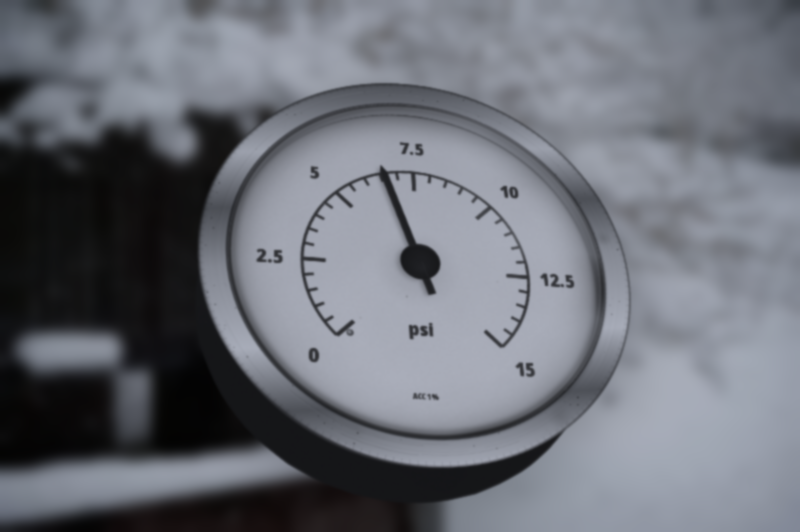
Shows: 6.5 psi
